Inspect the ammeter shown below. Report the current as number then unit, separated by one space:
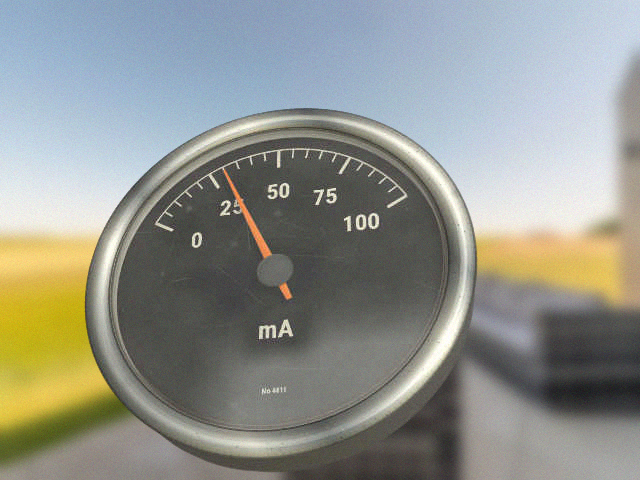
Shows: 30 mA
